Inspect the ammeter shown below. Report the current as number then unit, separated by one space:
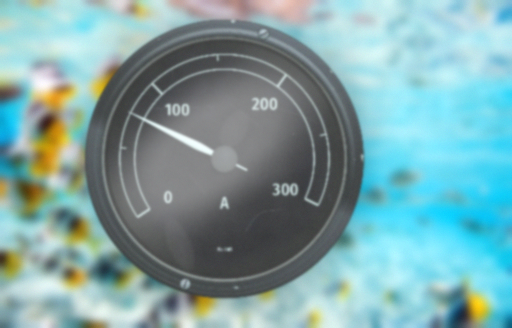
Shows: 75 A
